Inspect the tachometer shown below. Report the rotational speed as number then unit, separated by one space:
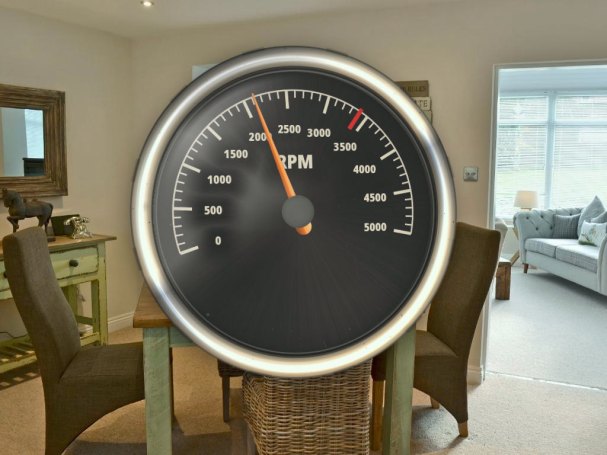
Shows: 2100 rpm
